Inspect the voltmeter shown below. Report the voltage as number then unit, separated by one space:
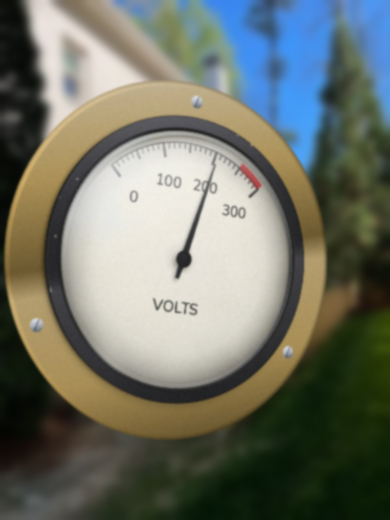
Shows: 200 V
